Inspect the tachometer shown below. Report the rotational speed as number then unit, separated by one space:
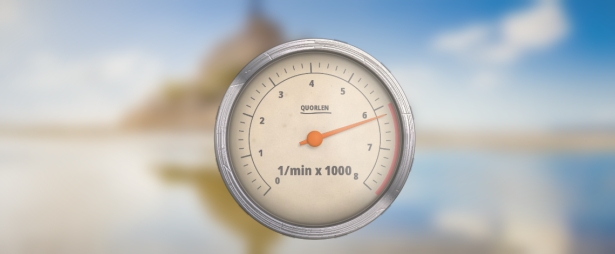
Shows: 6200 rpm
